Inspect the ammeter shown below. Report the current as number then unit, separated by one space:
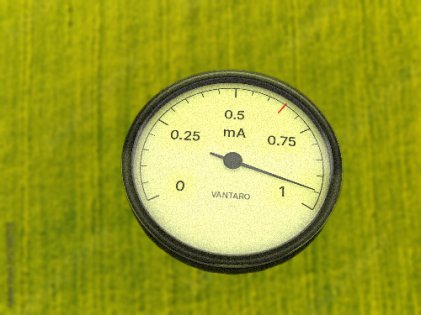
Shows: 0.95 mA
